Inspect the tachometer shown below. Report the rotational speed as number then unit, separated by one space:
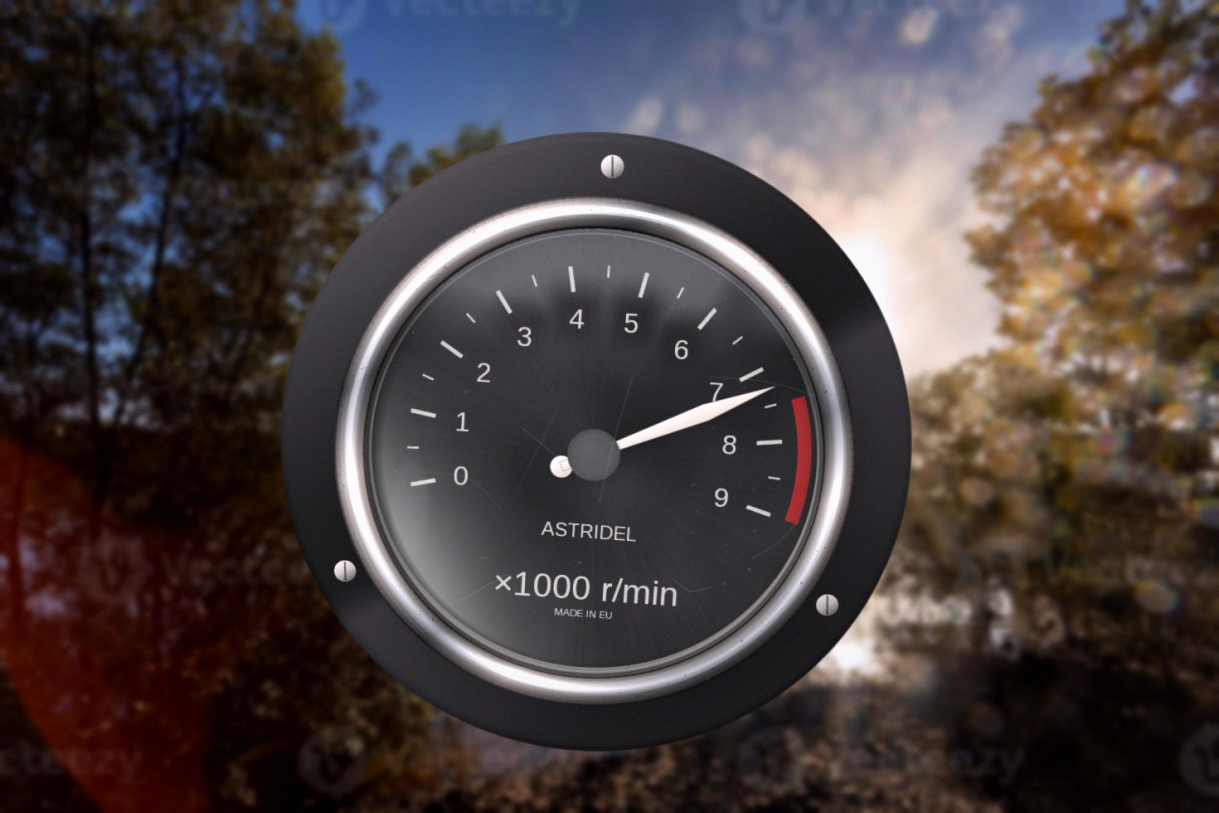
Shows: 7250 rpm
